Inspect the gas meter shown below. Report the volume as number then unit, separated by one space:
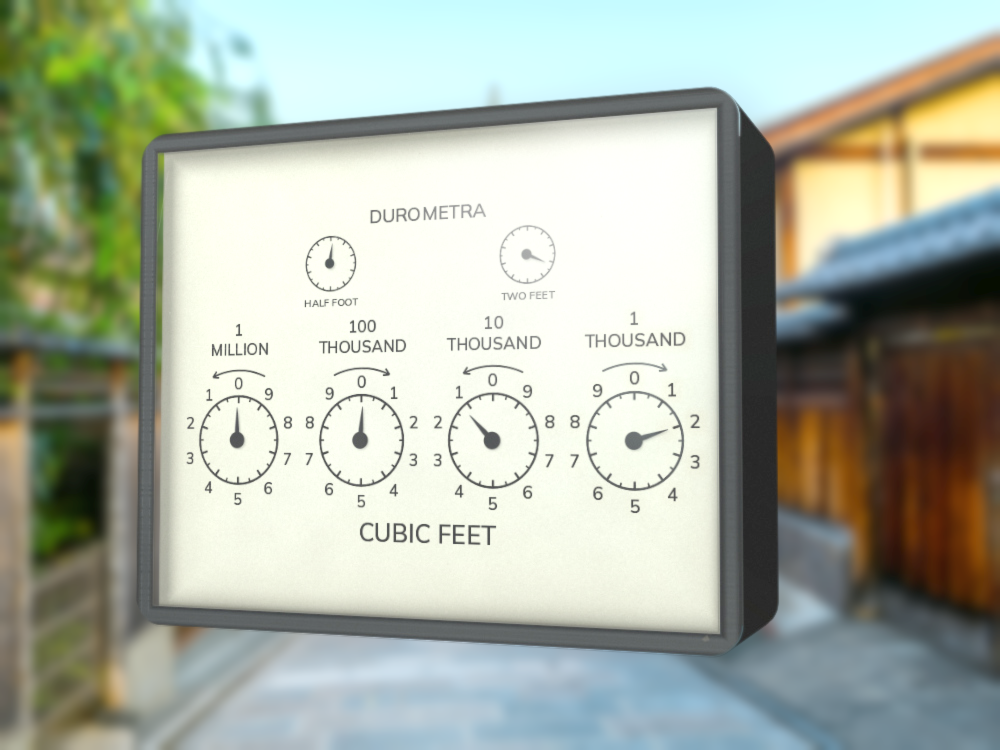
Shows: 1200 ft³
